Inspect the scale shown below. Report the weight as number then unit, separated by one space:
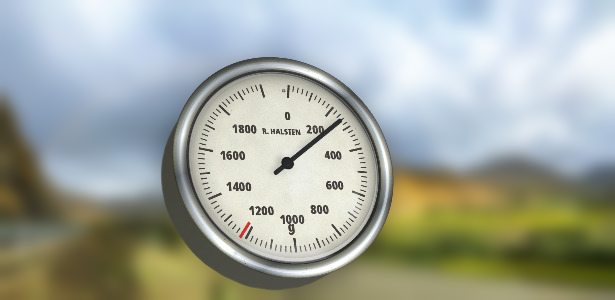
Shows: 260 g
